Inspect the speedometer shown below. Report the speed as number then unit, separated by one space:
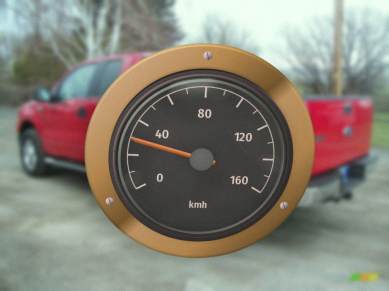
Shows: 30 km/h
